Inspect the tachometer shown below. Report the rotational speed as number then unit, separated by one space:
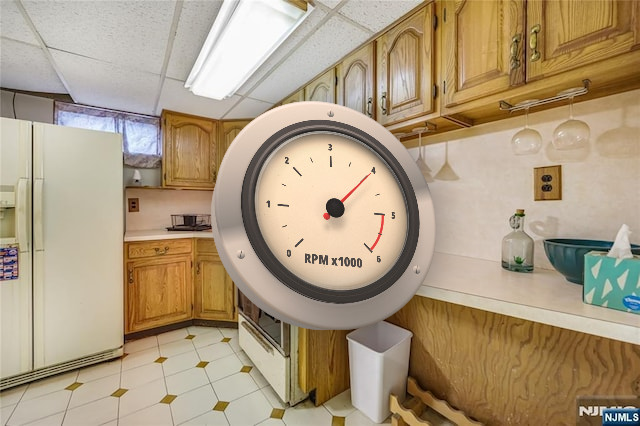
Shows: 4000 rpm
